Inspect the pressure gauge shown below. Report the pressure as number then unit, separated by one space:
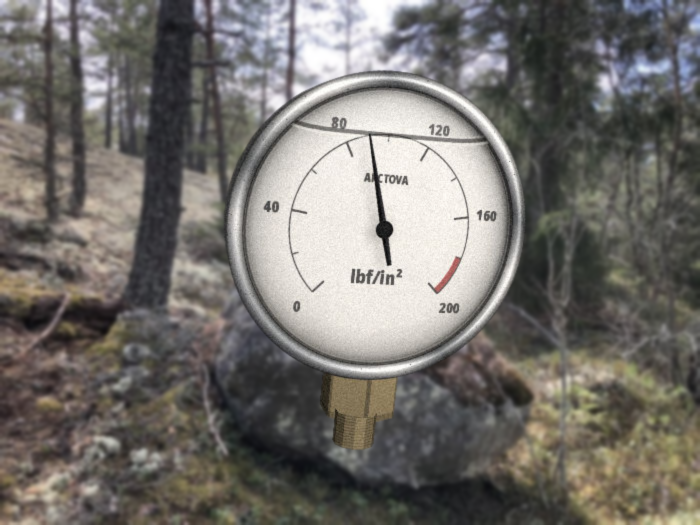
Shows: 90 psi
